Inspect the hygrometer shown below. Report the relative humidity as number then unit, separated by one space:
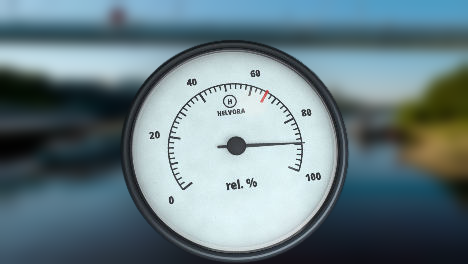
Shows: 90 %
